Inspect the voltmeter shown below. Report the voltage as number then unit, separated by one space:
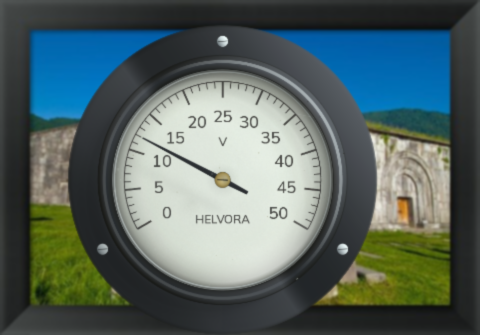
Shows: 12 V
